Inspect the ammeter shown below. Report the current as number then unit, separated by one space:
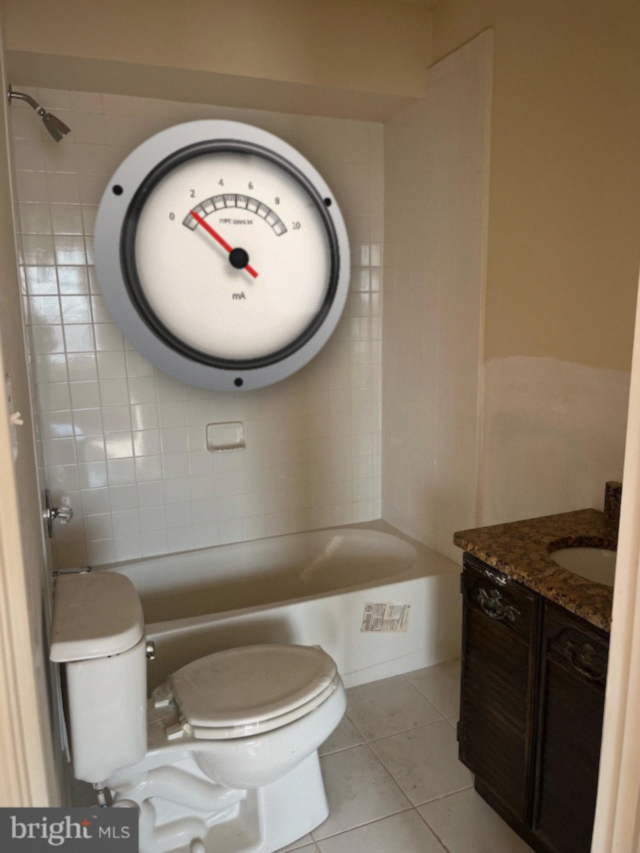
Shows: 1 mA
